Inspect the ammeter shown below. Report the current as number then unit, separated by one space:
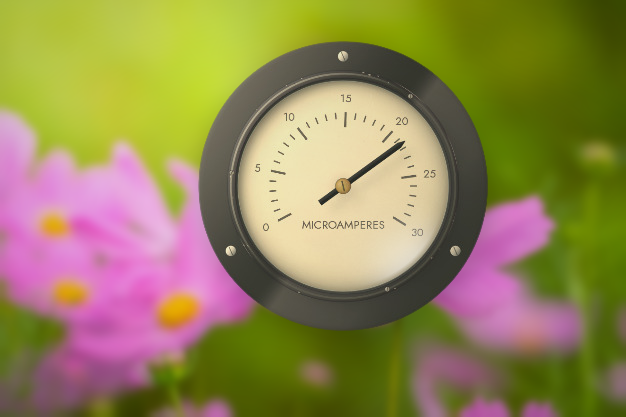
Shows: 21.5 µA
